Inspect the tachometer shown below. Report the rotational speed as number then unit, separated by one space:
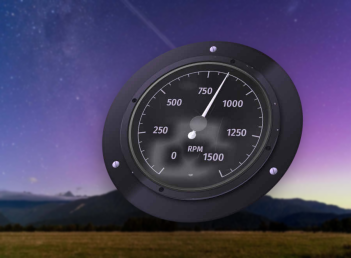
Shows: 850 rpm
